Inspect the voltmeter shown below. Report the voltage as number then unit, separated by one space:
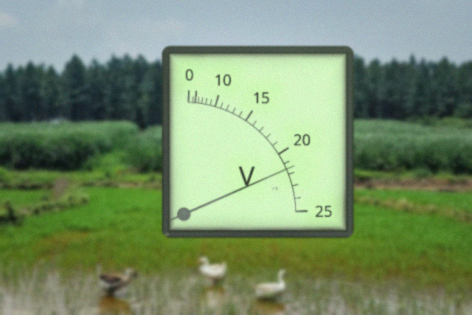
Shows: 21.5 V
